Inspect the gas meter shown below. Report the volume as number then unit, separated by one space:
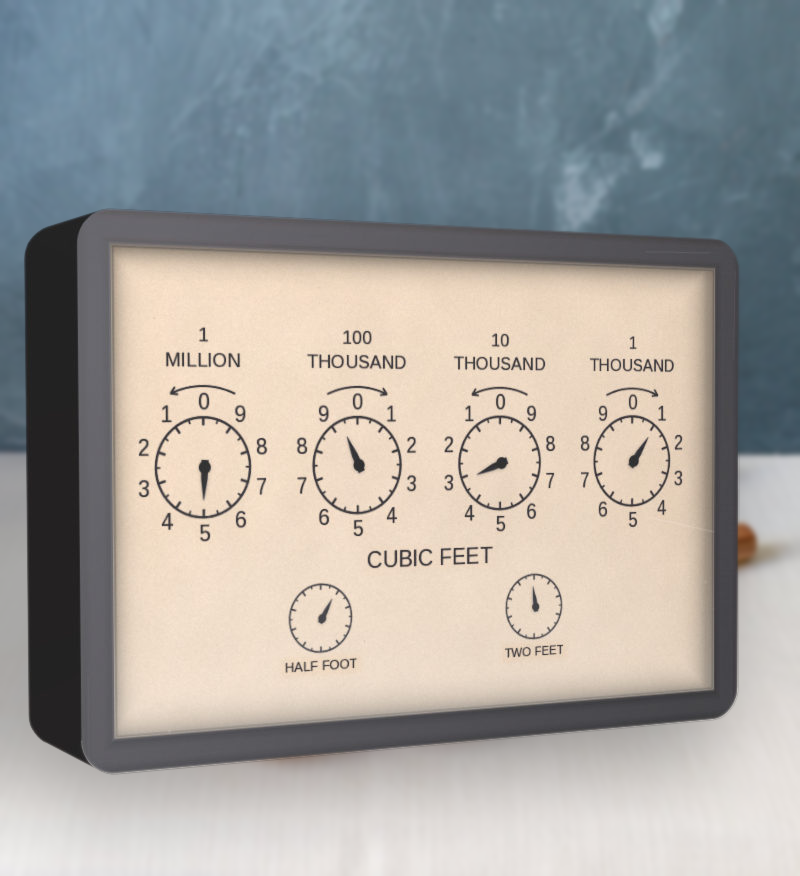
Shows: 493100 ft³
